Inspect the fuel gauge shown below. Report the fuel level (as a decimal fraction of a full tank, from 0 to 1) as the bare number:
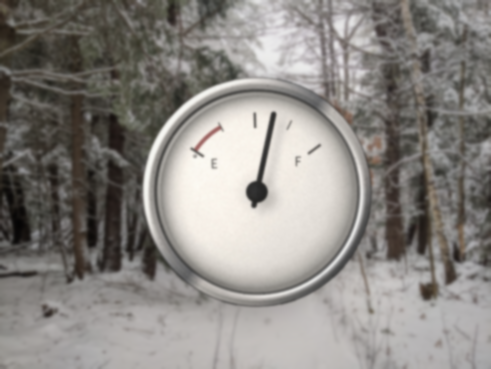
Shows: 0.625
